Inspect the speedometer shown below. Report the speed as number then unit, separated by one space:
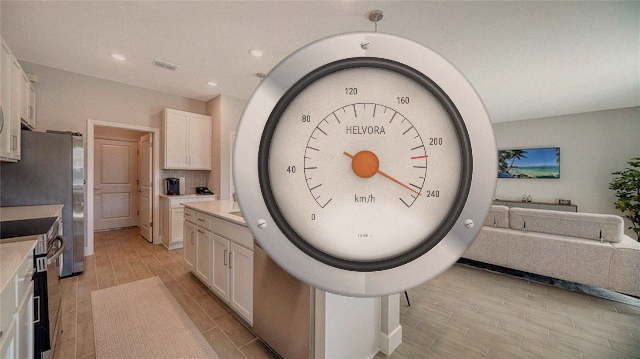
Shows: 245 km/h
